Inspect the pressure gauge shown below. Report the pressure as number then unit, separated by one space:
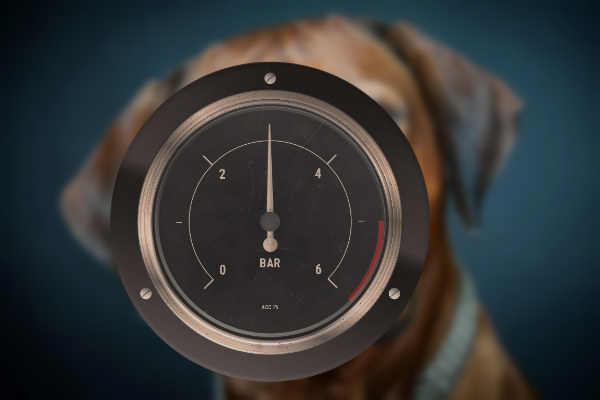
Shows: 3 bar
